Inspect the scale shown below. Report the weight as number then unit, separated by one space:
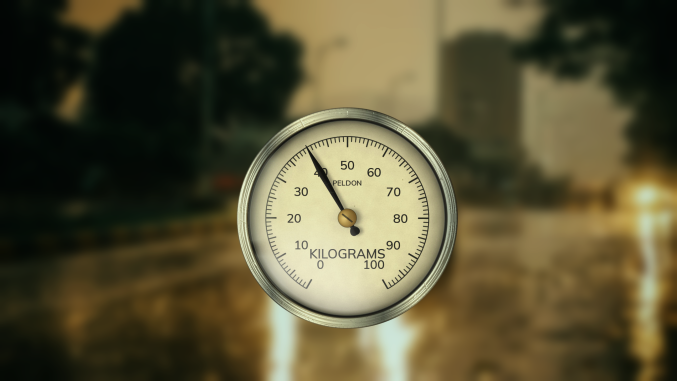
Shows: 40 kg
